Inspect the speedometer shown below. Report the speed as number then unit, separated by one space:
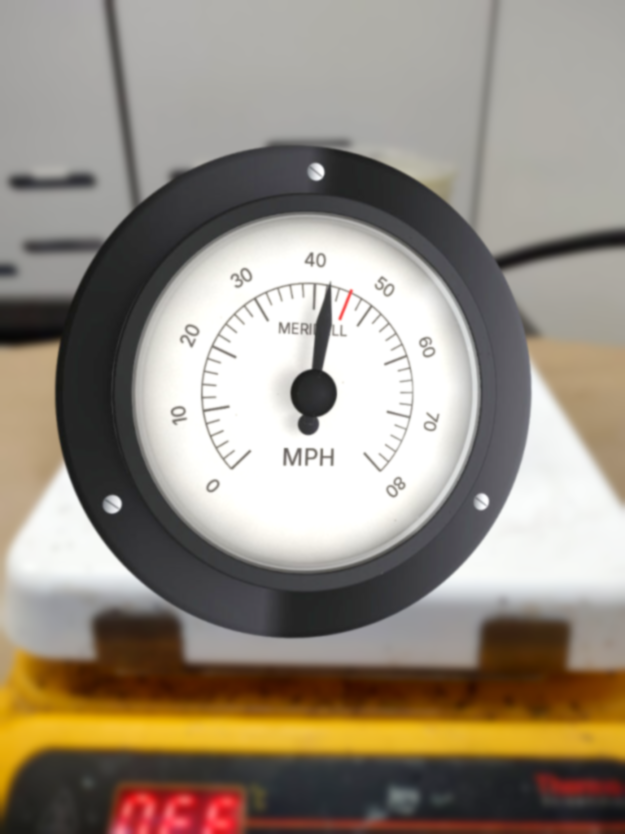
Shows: 42 mph
